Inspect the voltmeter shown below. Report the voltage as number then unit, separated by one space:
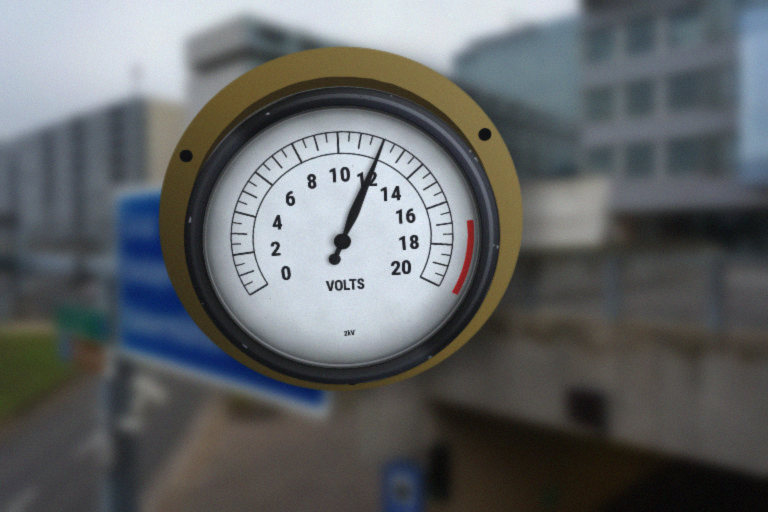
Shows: 12 V
